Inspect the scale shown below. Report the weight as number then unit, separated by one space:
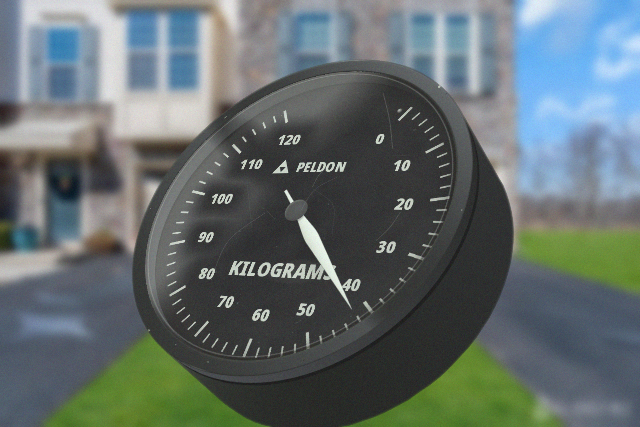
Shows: 42 kg
